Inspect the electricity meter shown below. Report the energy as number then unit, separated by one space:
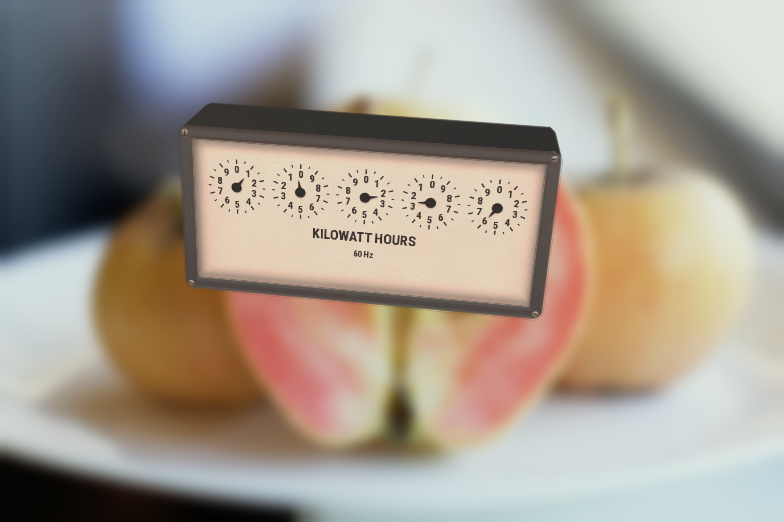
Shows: 10226 kWh
